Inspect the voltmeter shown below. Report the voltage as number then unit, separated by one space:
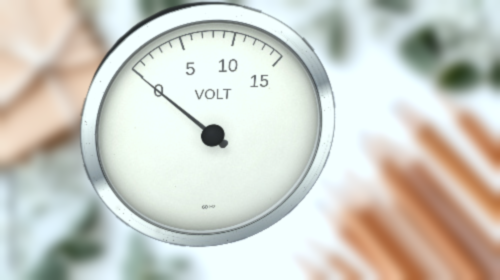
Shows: 0 V
